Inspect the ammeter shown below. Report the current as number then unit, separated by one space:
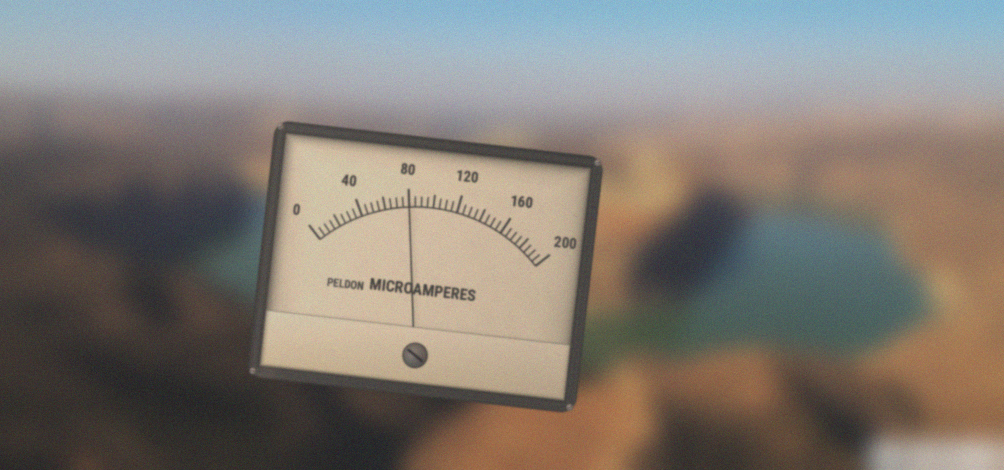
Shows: 80 µA
